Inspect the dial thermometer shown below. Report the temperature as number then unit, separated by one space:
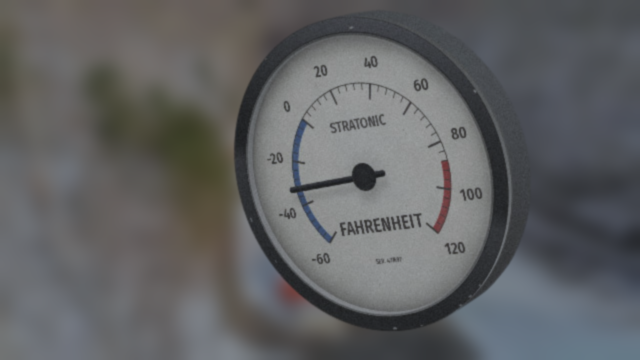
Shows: -32 °F
